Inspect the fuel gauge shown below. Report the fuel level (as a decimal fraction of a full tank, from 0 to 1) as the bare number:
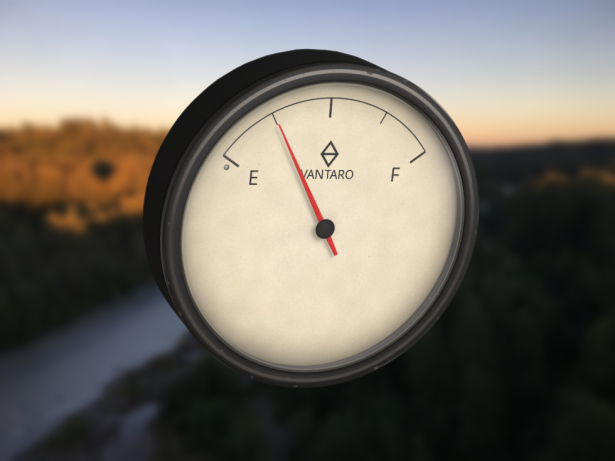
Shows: 0.25
